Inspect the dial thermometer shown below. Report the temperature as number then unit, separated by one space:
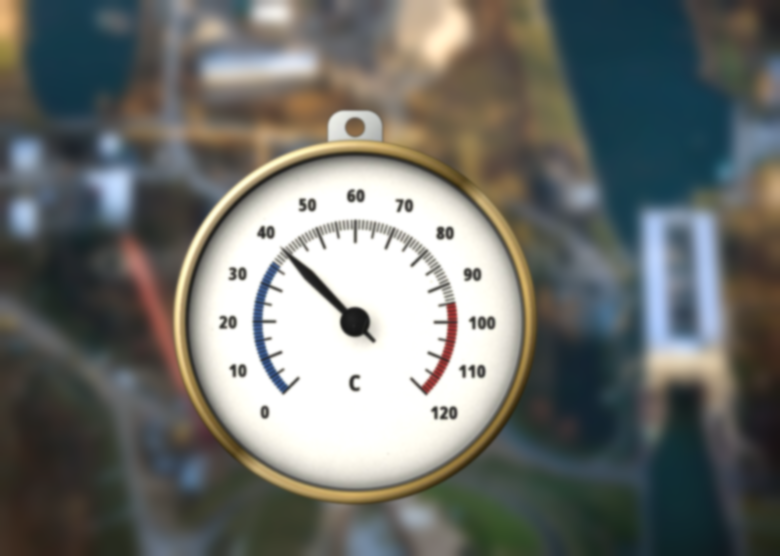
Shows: 40 °C
